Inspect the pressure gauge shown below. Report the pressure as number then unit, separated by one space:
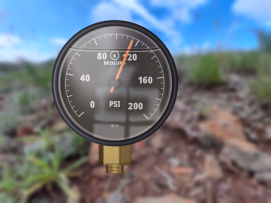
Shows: 115 psi
